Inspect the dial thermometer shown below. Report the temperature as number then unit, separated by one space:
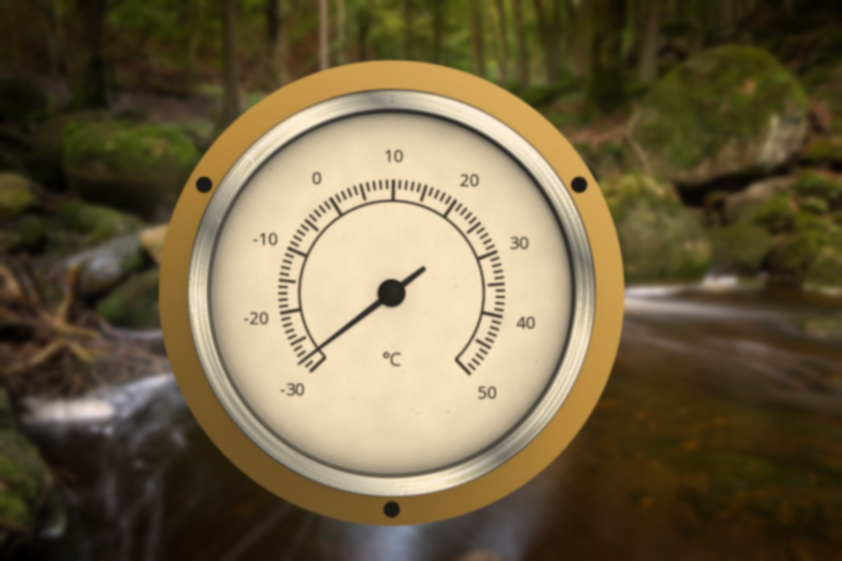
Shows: -28 °C
